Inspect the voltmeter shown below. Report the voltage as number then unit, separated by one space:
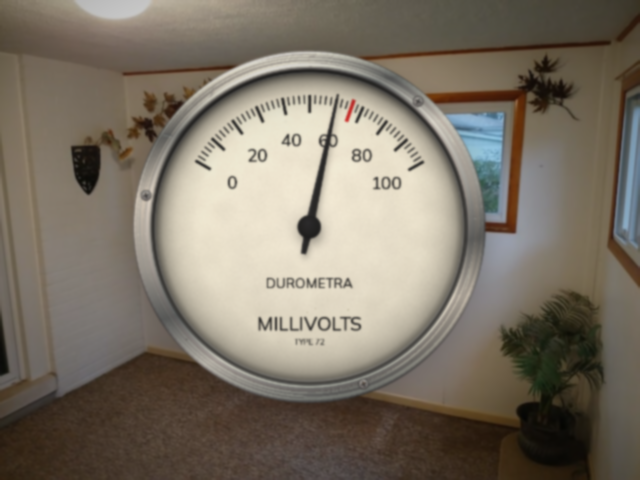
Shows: 60 mV
